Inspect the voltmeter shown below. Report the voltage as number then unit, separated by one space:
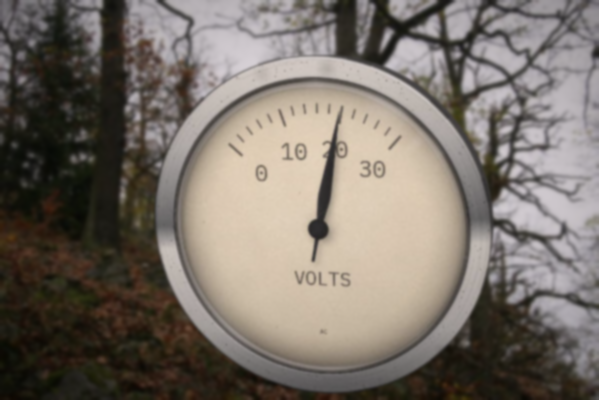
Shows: 20 V
